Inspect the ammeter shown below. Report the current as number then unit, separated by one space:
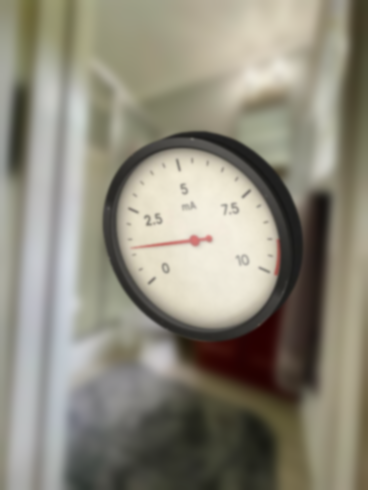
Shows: 1.25 mA
